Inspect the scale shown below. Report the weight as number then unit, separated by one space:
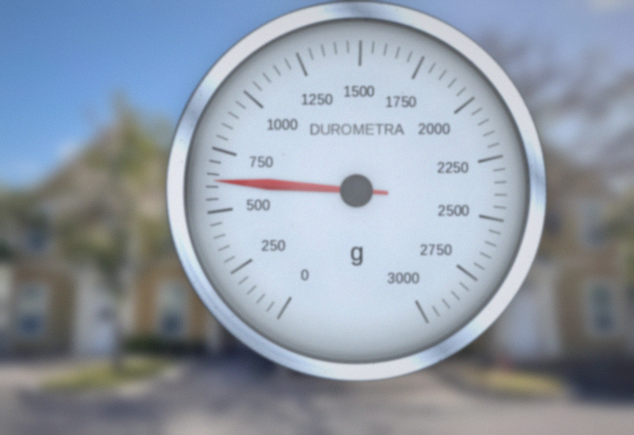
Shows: 625 g
